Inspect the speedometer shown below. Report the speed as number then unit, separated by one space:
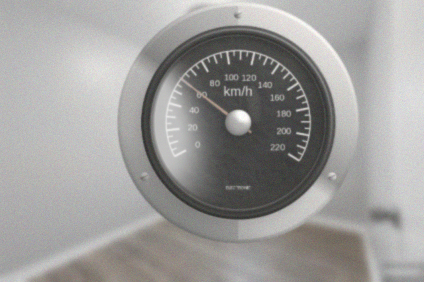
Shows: 60 km/h
